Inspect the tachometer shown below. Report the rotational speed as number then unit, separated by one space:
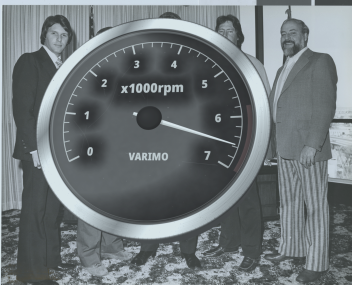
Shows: 6600 rpm
